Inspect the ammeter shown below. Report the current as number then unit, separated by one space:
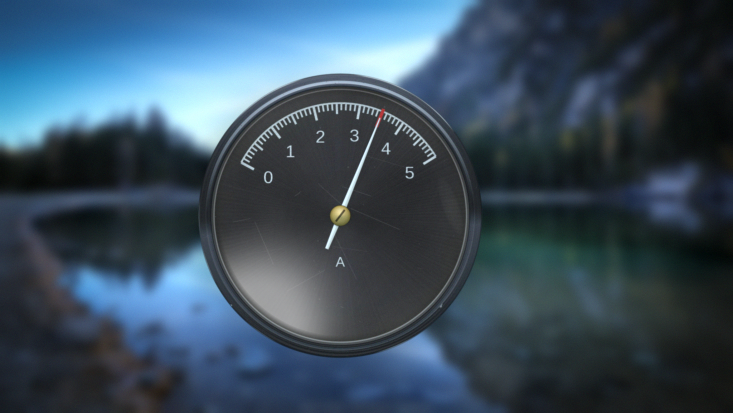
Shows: 3.5 A
